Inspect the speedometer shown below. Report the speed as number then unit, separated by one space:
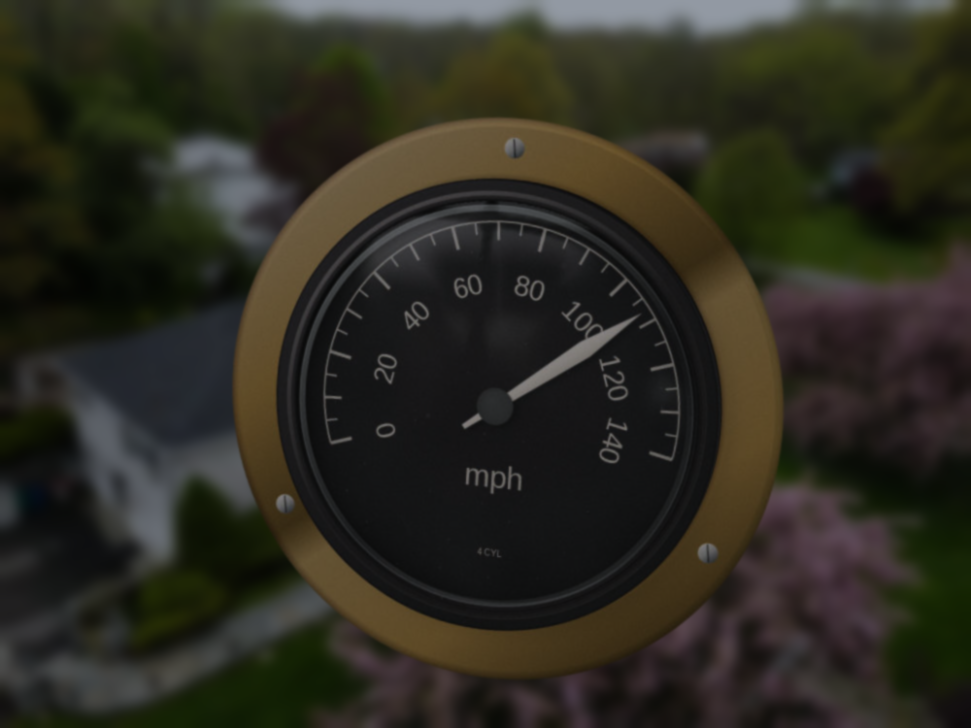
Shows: 107.5 mph
